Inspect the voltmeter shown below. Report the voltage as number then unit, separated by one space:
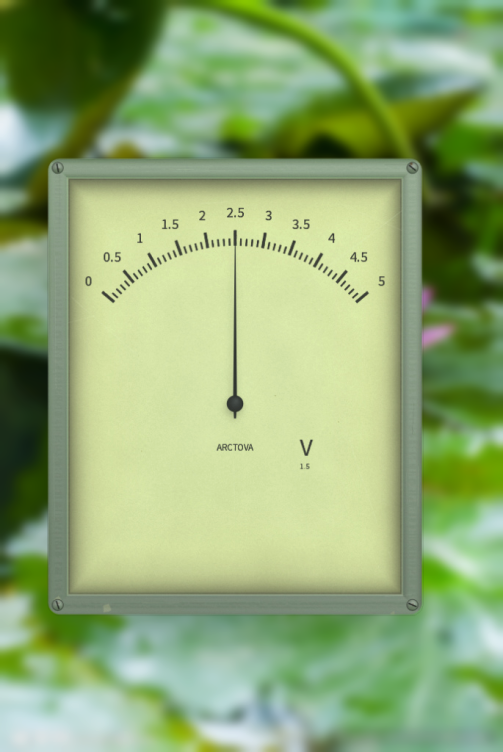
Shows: 2.5 V
